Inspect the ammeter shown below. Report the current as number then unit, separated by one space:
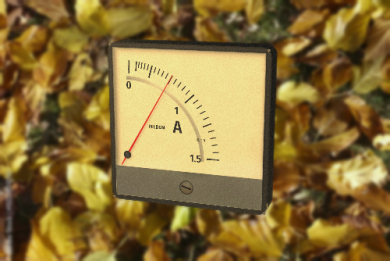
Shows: 0.75 A
